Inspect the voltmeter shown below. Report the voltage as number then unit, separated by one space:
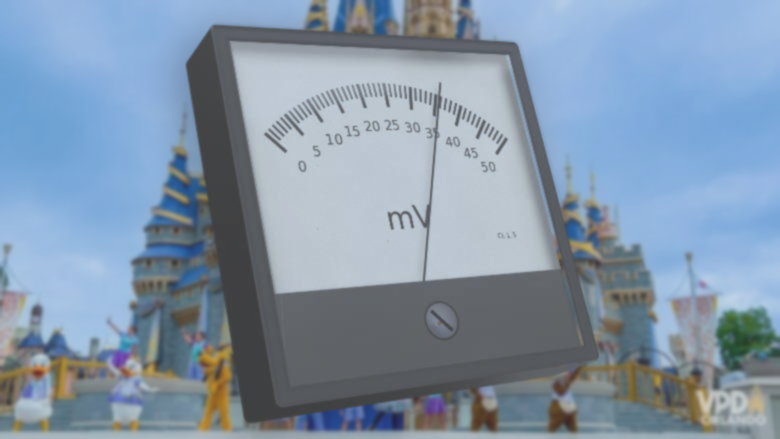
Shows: 35 mV
